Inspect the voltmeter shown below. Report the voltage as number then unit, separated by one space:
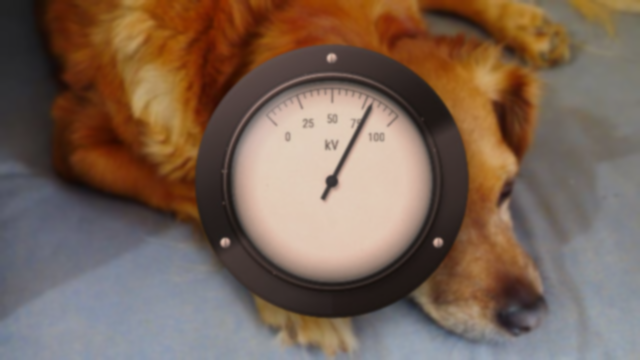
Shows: 80 kV
